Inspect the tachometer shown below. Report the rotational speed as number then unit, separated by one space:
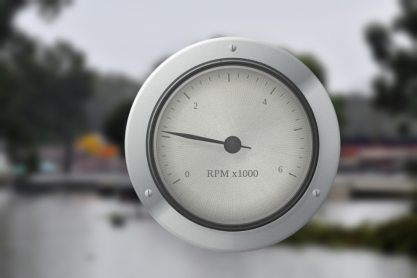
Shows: 1100 rpm
